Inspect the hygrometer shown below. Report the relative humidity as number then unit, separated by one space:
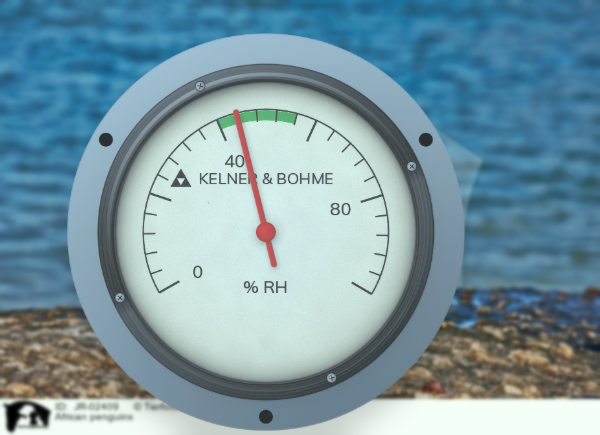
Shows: 44 %
